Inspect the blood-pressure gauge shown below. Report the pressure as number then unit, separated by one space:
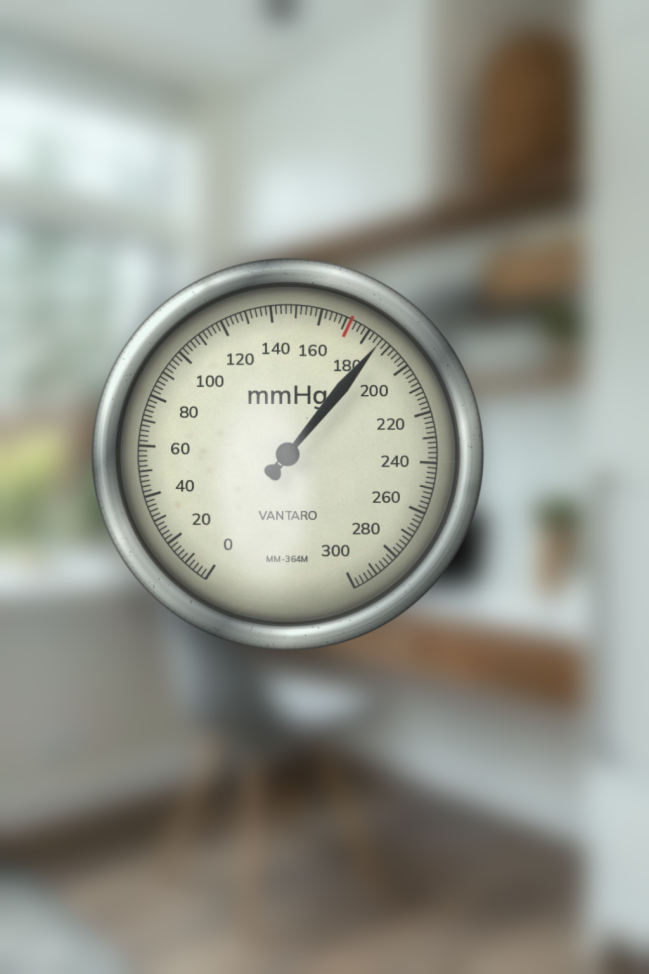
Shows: 186 mmHg
